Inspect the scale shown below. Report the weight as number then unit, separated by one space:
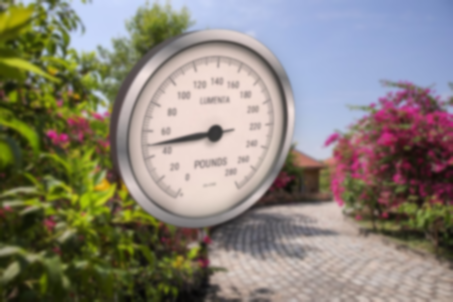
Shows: 50 lb
